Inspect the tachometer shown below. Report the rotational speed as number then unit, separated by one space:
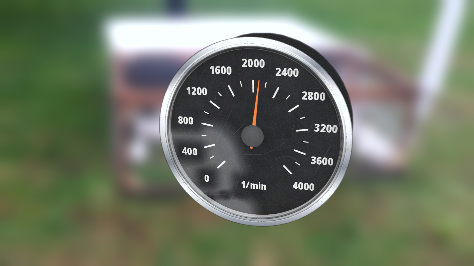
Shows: 2100 rpm
